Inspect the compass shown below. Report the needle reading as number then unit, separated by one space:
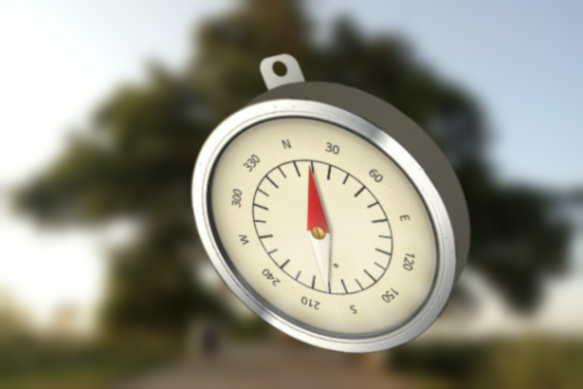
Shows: 15 °
